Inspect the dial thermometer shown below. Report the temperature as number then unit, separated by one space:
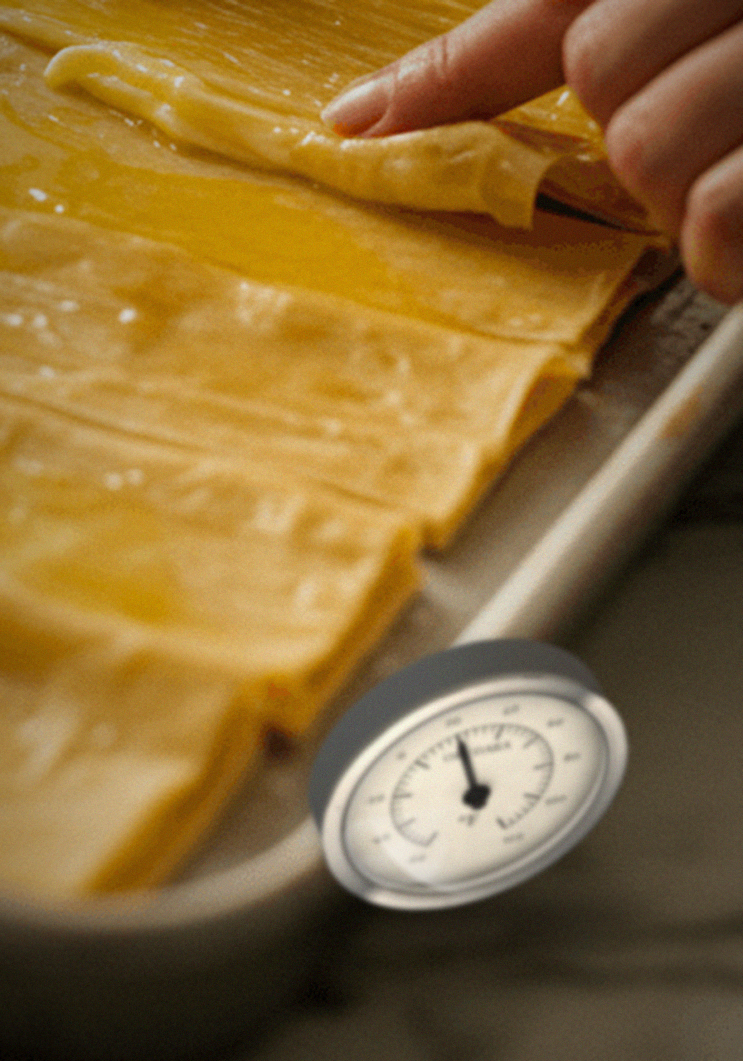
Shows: 20 °F
